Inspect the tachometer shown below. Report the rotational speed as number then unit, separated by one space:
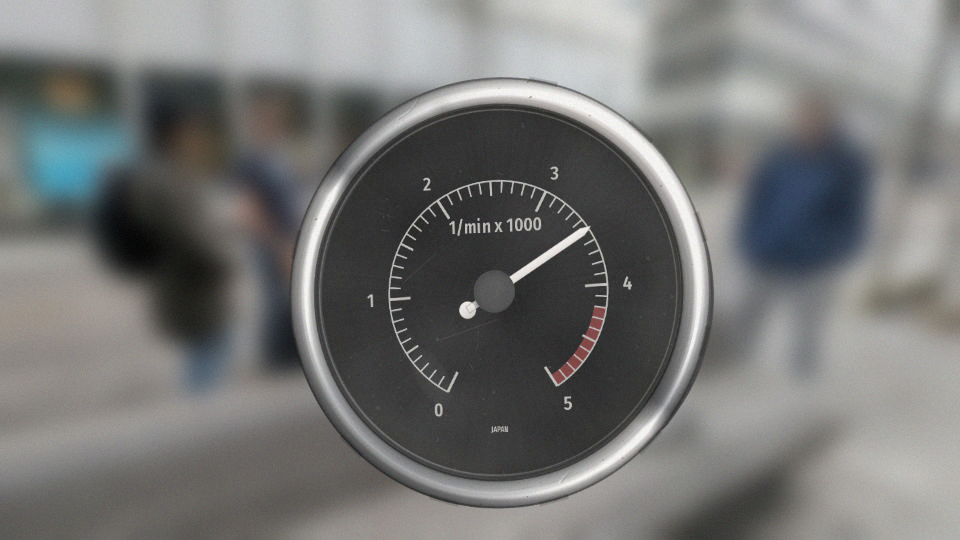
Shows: 3500 rpm
